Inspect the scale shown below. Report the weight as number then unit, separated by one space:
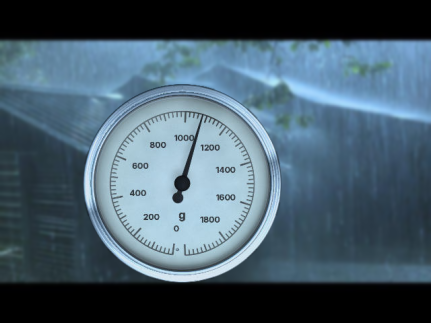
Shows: 1080 g
